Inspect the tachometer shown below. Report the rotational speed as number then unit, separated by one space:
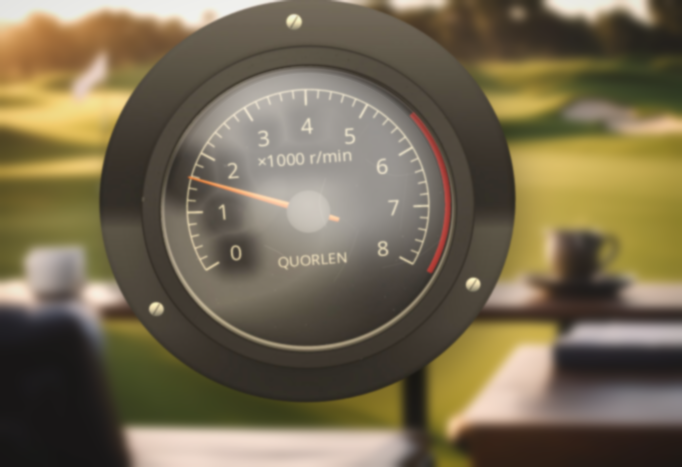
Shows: 1600 rpm
